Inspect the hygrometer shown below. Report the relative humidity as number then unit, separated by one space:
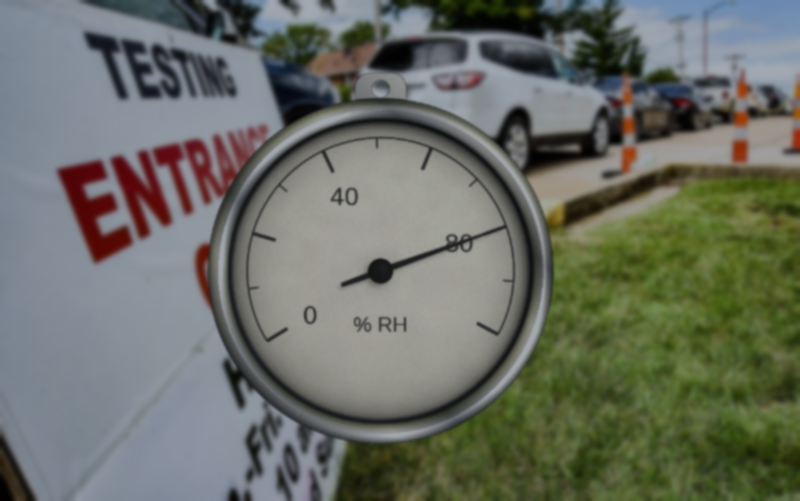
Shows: 80 %
